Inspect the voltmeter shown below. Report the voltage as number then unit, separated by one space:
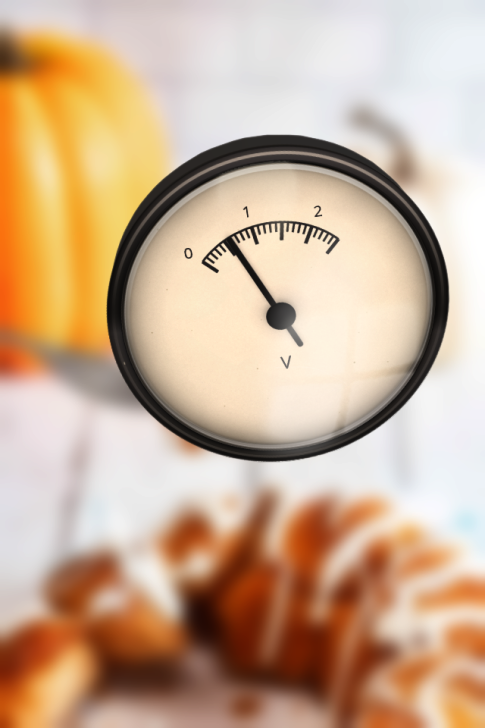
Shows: 0.6 V
